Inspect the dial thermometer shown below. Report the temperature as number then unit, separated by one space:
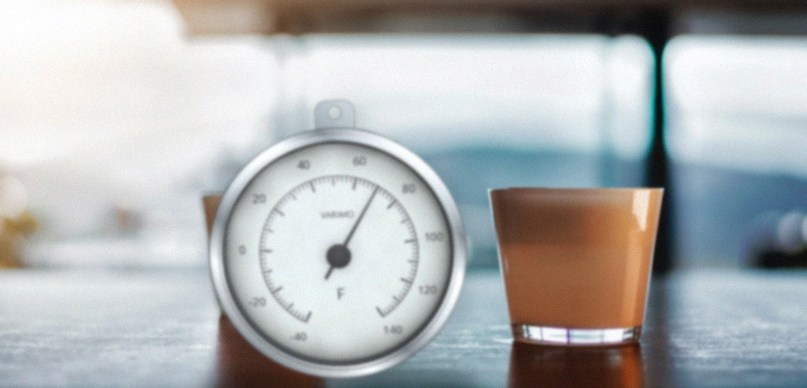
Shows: 70 °F
